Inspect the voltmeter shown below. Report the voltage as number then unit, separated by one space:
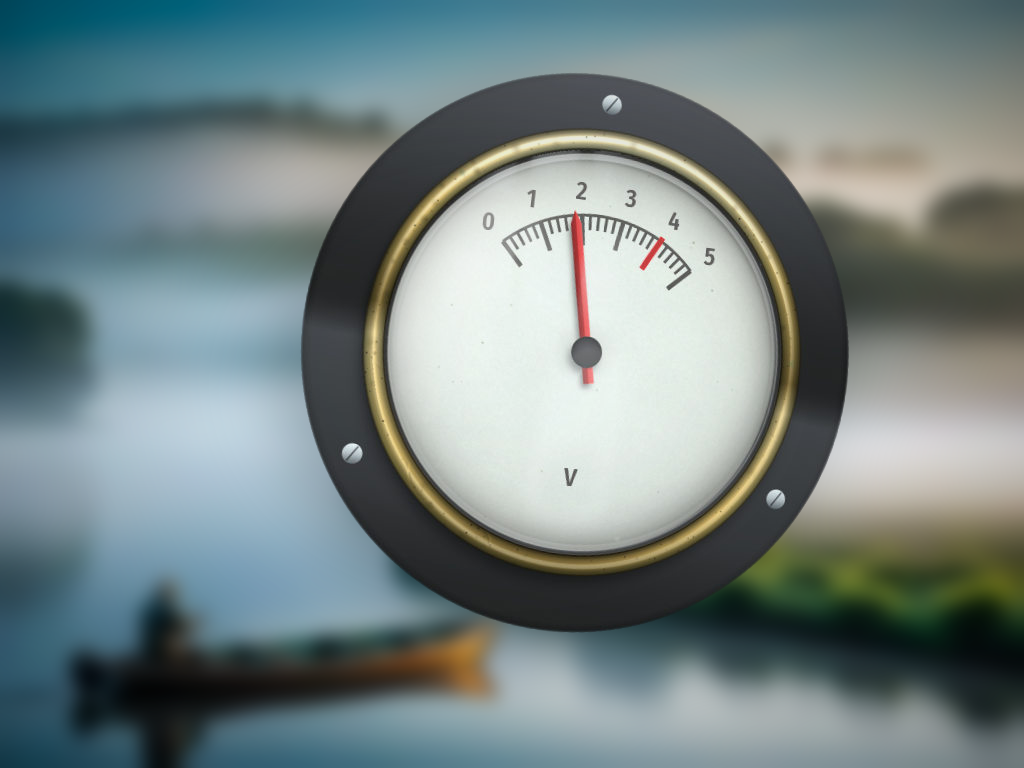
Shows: 1.8 V
